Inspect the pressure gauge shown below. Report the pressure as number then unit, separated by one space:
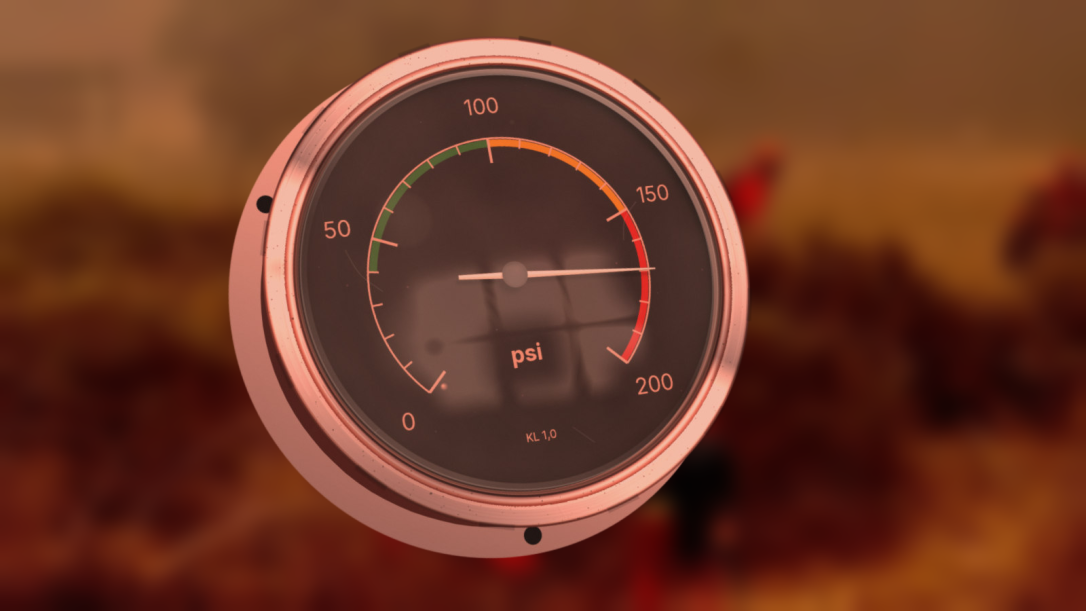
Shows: 170 psi
